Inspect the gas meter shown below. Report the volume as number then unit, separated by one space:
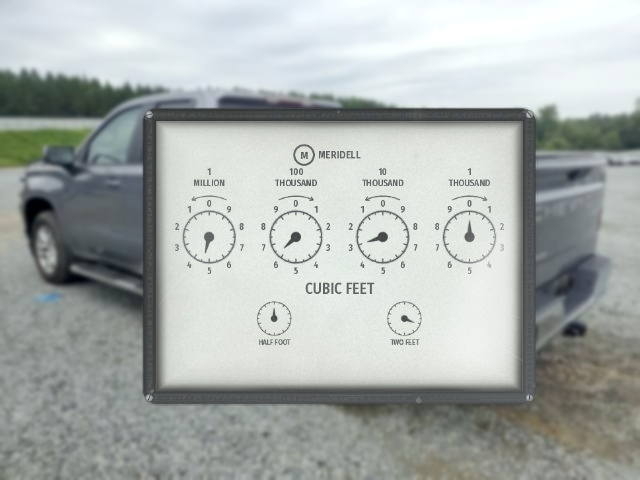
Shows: 463000 ft³
